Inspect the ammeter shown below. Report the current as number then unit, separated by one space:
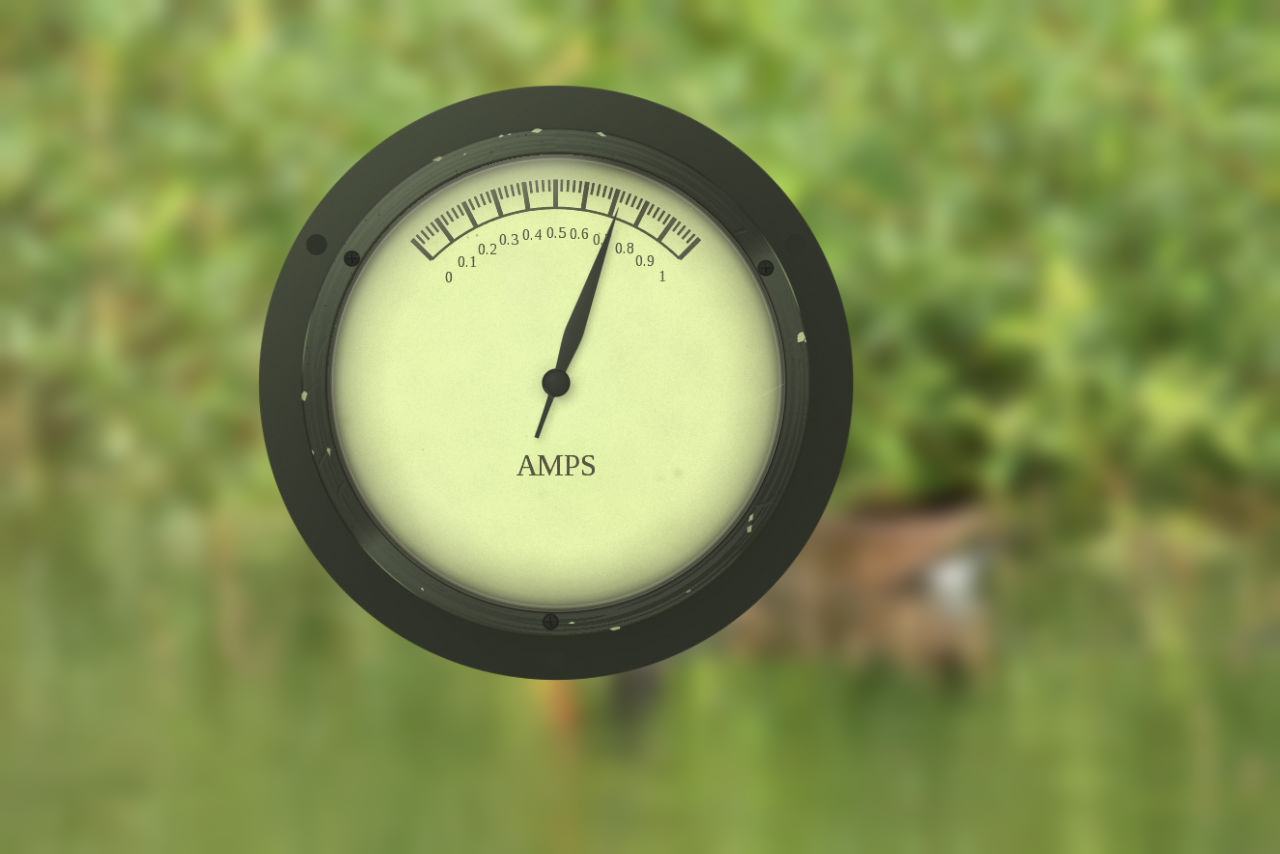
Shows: 0.72 A
